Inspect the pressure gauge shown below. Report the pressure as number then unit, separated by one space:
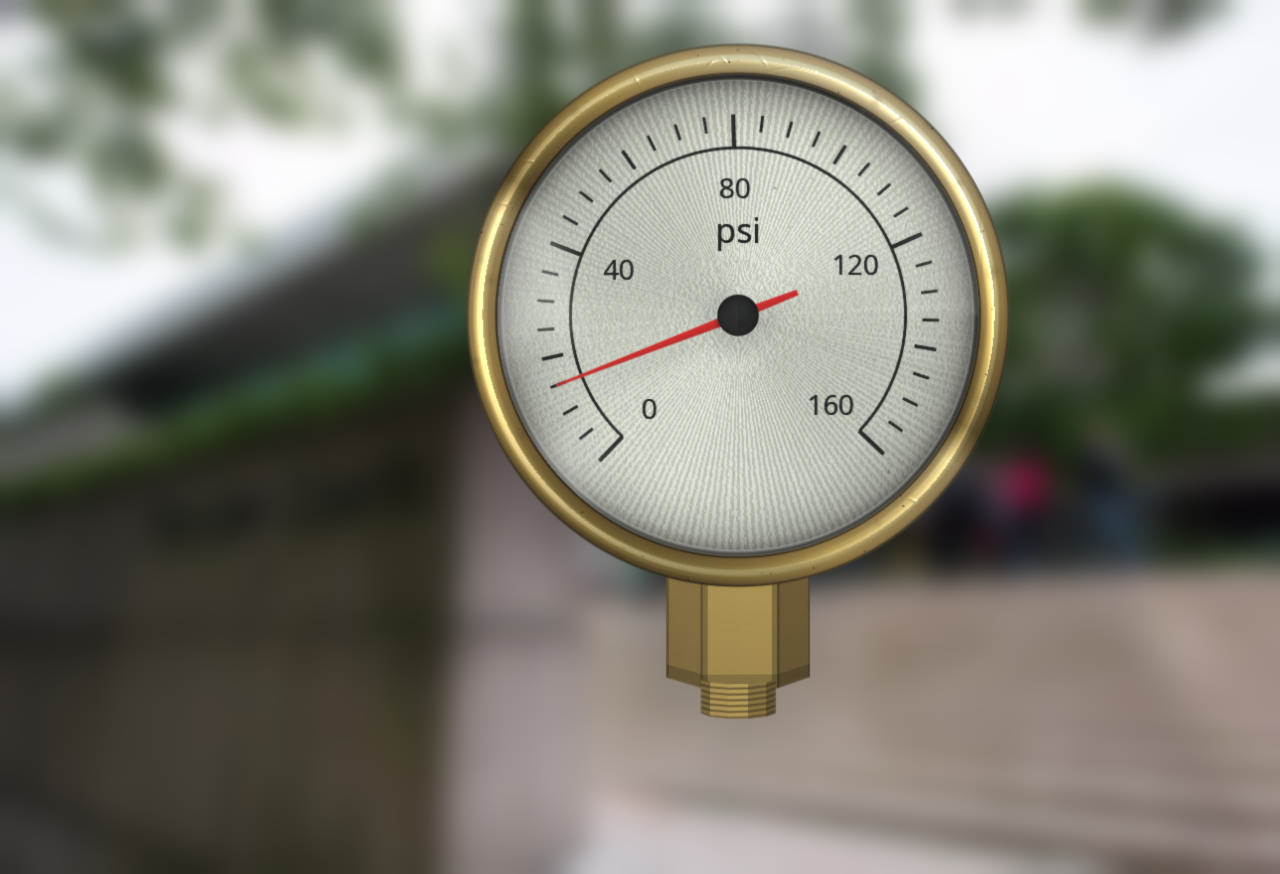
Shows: 15 psi
